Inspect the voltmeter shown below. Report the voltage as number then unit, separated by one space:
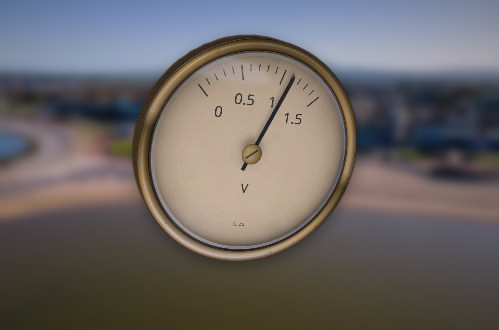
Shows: 1.1 V
